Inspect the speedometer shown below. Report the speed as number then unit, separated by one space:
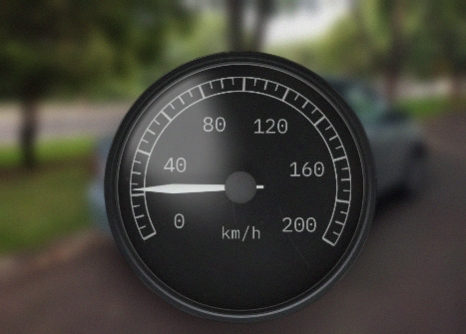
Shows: 22.5 km/h
